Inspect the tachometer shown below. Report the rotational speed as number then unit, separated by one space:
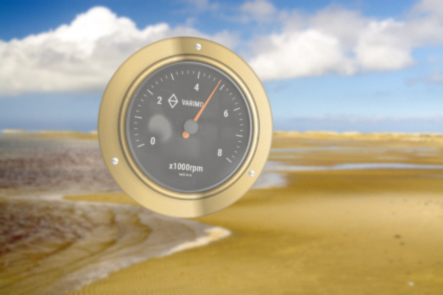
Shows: 4800 rpm
